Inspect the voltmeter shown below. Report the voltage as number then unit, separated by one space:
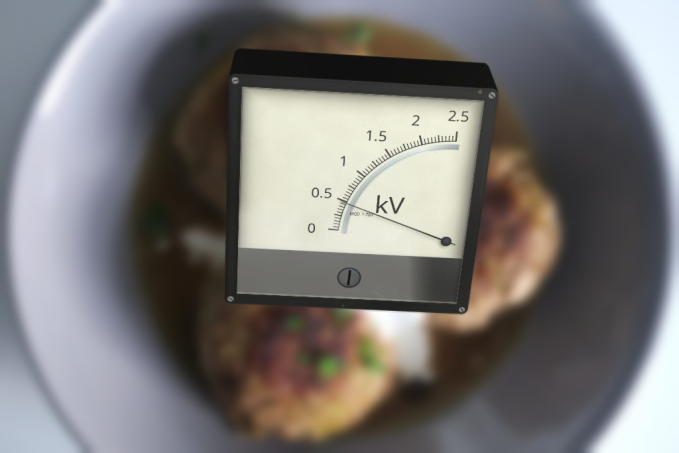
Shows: 0.5 kV
